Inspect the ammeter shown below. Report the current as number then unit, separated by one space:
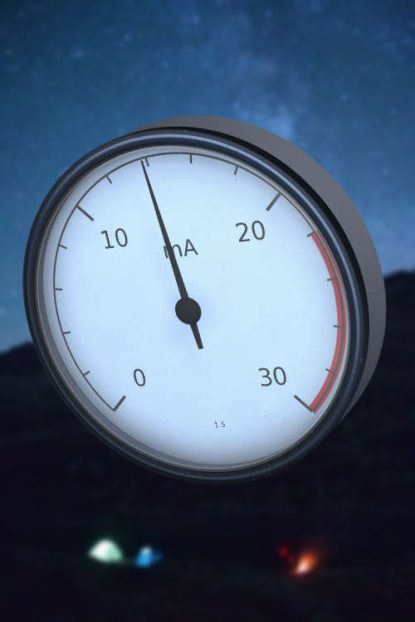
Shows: 14 mA
